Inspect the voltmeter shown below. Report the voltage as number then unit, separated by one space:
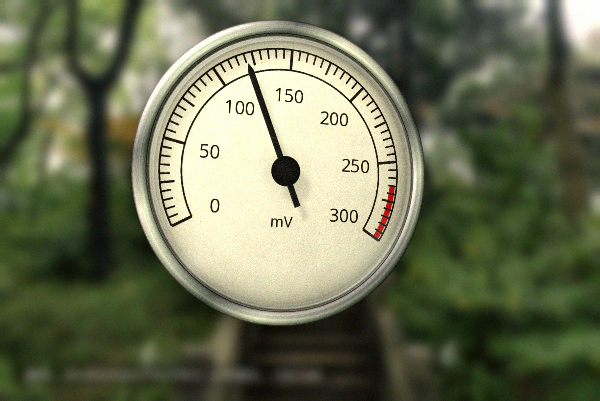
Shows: 120 mV
